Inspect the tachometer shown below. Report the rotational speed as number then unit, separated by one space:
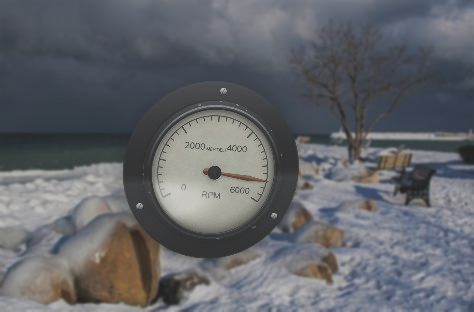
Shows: 5400 rpm
